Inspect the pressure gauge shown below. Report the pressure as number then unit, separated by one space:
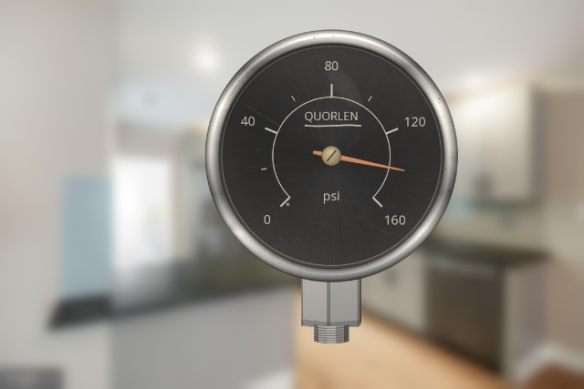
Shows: 140 psi
